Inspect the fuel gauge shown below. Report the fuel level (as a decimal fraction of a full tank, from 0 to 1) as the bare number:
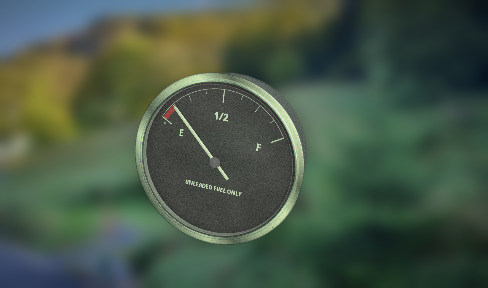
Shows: 0.125
